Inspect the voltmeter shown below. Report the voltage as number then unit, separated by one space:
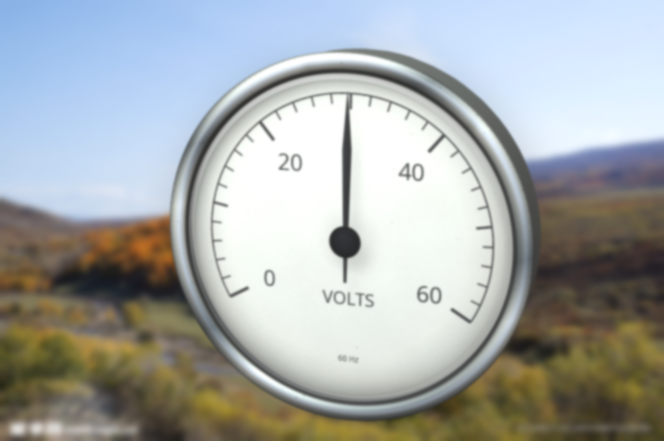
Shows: 30 V
